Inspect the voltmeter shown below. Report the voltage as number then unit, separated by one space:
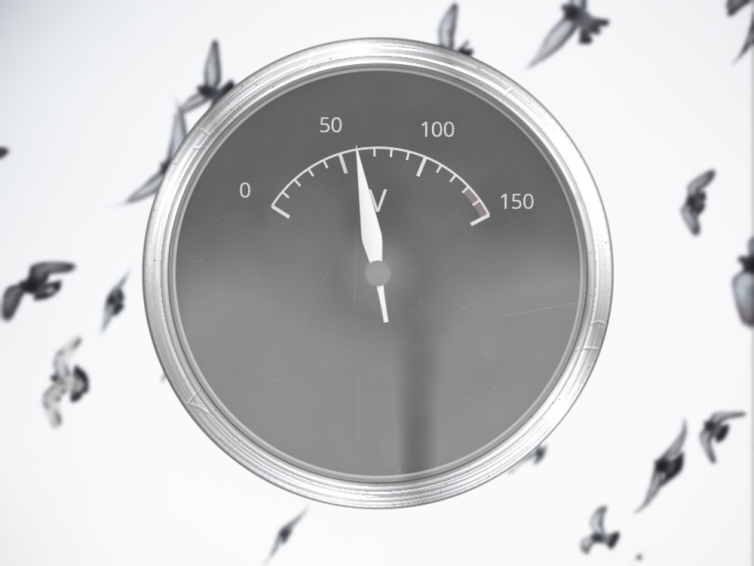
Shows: 60 V
